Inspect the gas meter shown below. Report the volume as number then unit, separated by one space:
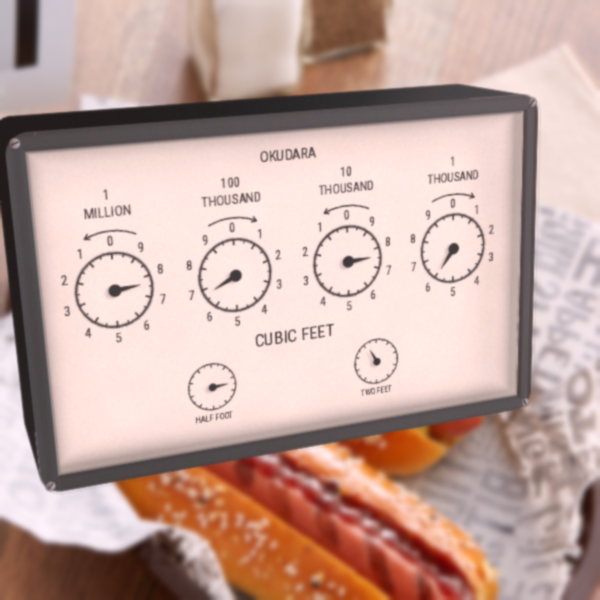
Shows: 767600 ft³
